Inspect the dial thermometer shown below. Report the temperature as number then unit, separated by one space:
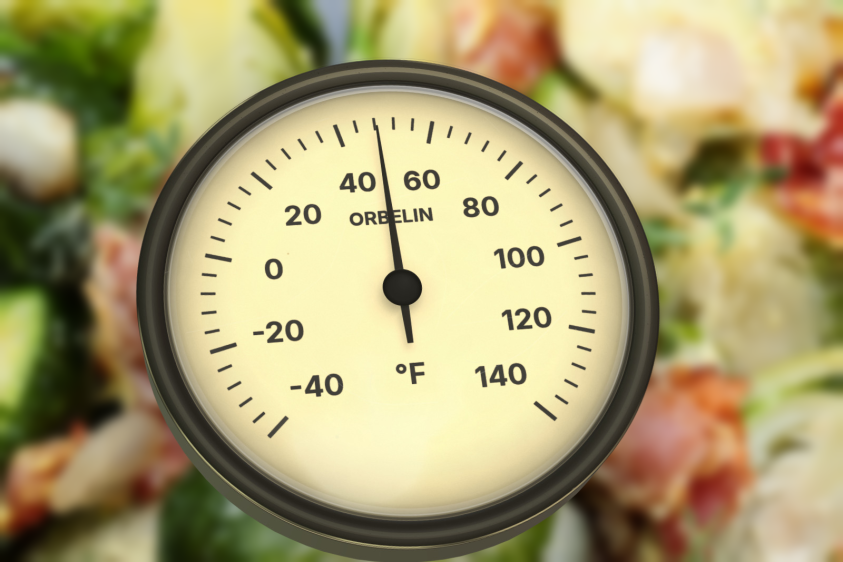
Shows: 48 °F
